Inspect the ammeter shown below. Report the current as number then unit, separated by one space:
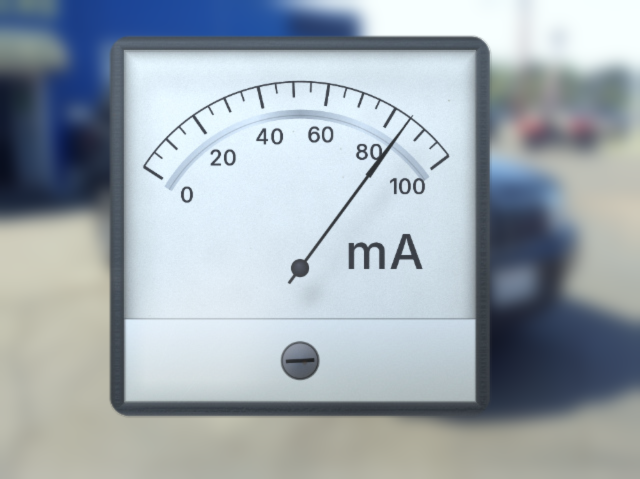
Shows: 85 mA
